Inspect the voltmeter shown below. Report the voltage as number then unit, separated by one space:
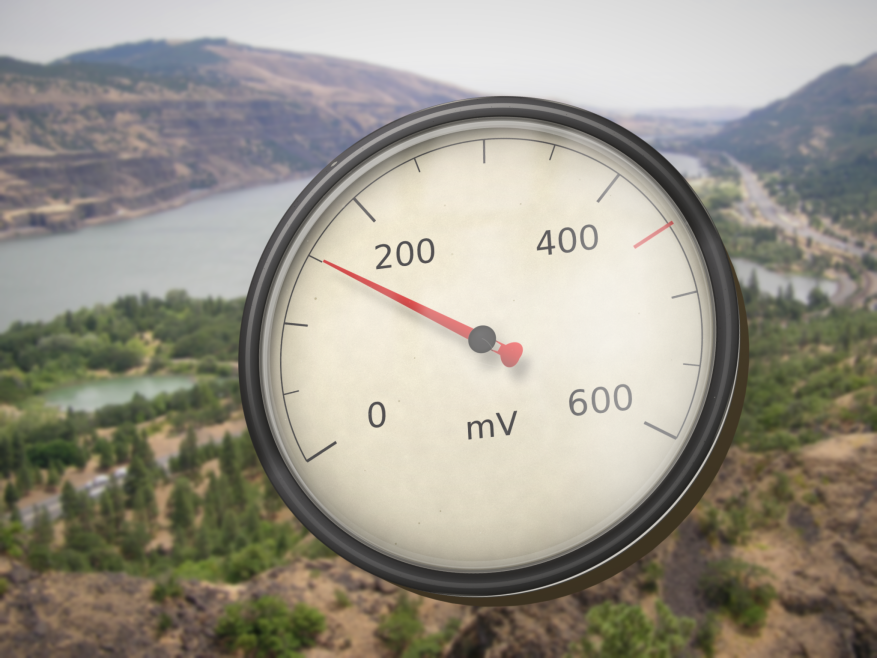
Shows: 150 mV
